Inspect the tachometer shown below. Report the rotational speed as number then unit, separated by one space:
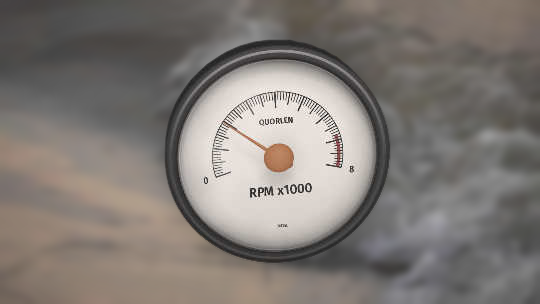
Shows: 2000 rpm
